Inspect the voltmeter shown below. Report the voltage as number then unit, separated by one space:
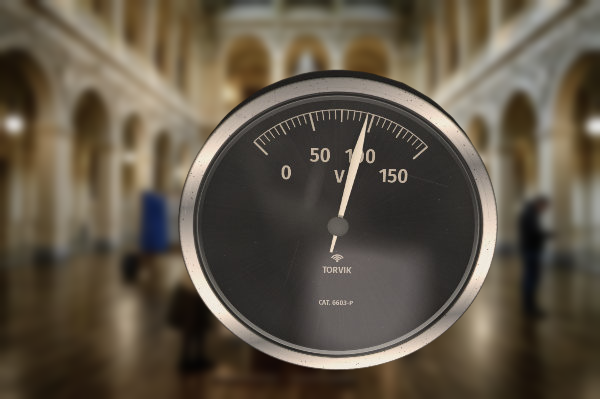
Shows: 95 V
